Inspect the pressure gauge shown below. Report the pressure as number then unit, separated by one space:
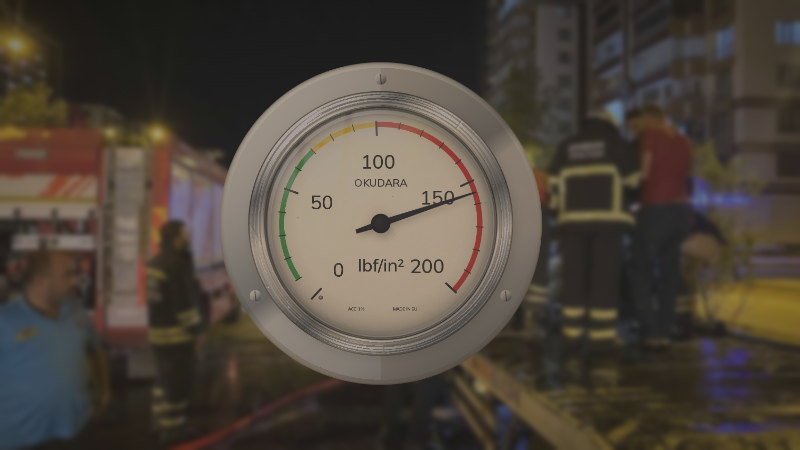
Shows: 155 psi
